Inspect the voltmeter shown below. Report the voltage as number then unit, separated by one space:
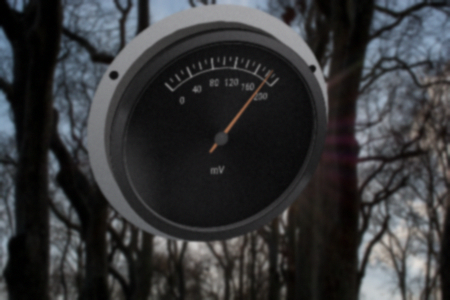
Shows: 180 mV
